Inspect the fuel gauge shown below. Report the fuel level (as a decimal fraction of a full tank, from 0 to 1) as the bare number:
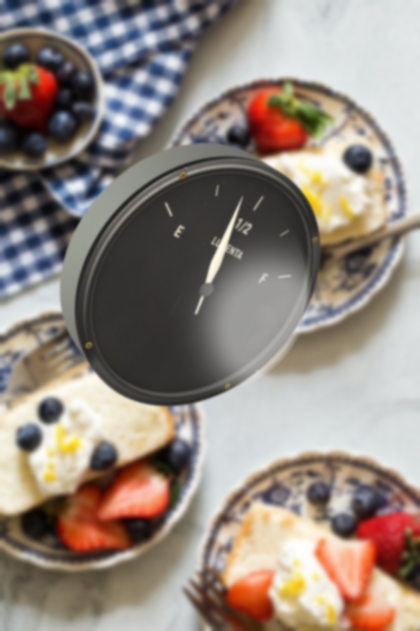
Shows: 0.375
